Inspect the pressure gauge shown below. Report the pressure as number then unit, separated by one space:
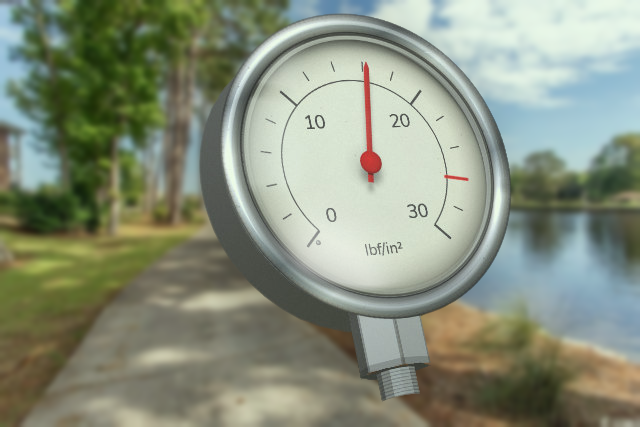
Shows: 16 psi
